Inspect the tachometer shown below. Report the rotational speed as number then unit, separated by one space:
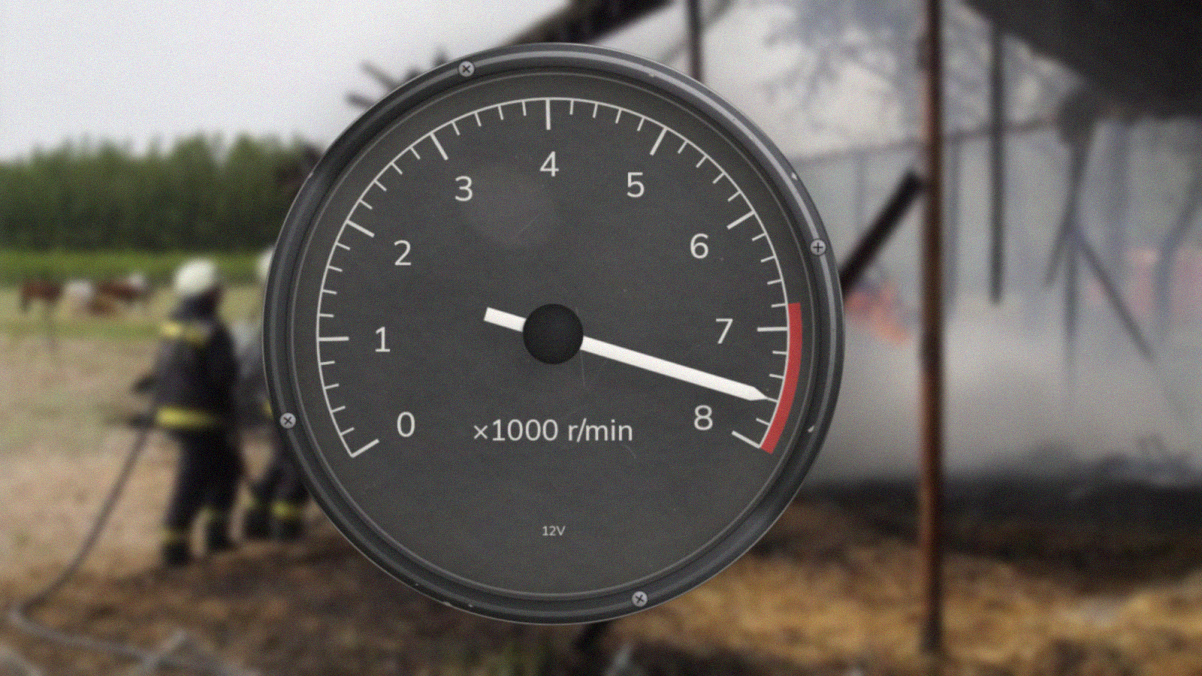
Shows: 7600 rpm
